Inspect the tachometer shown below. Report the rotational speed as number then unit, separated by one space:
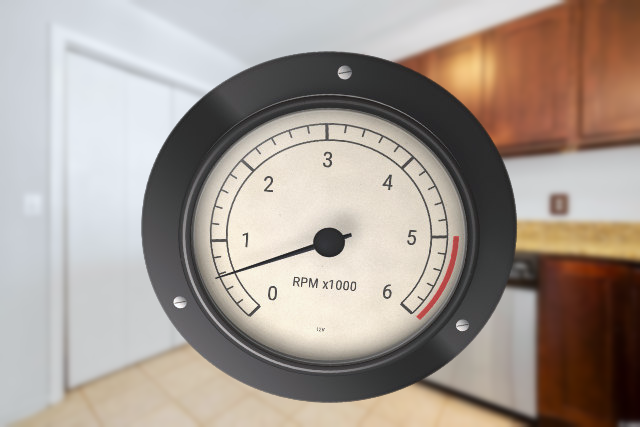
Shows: 600 rpm
